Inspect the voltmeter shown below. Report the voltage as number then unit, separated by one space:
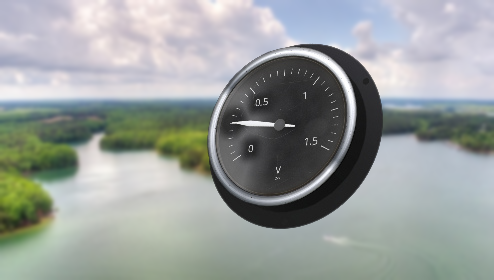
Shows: 0.25 V
